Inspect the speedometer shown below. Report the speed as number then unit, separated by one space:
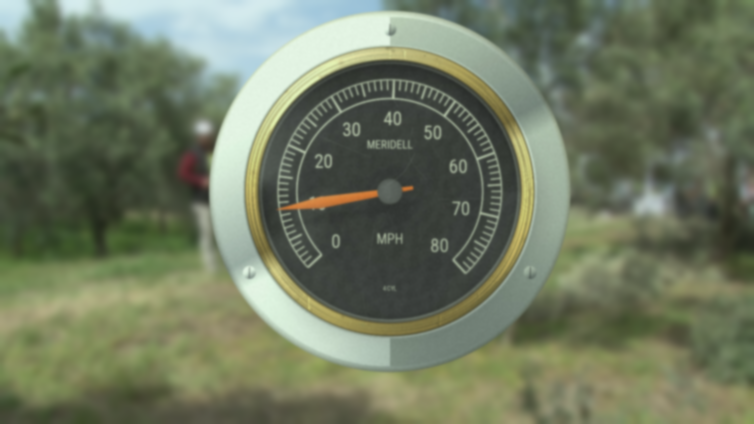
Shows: 10 mph
